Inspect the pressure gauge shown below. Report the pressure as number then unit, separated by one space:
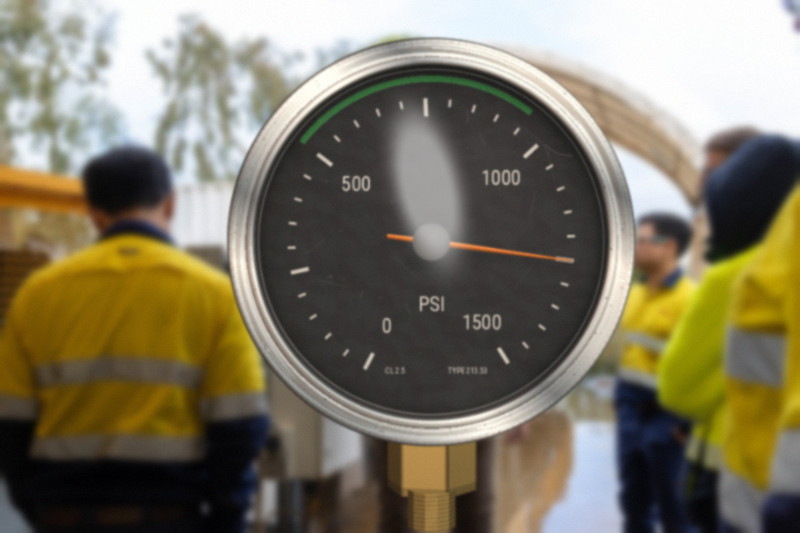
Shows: 1250 psi
